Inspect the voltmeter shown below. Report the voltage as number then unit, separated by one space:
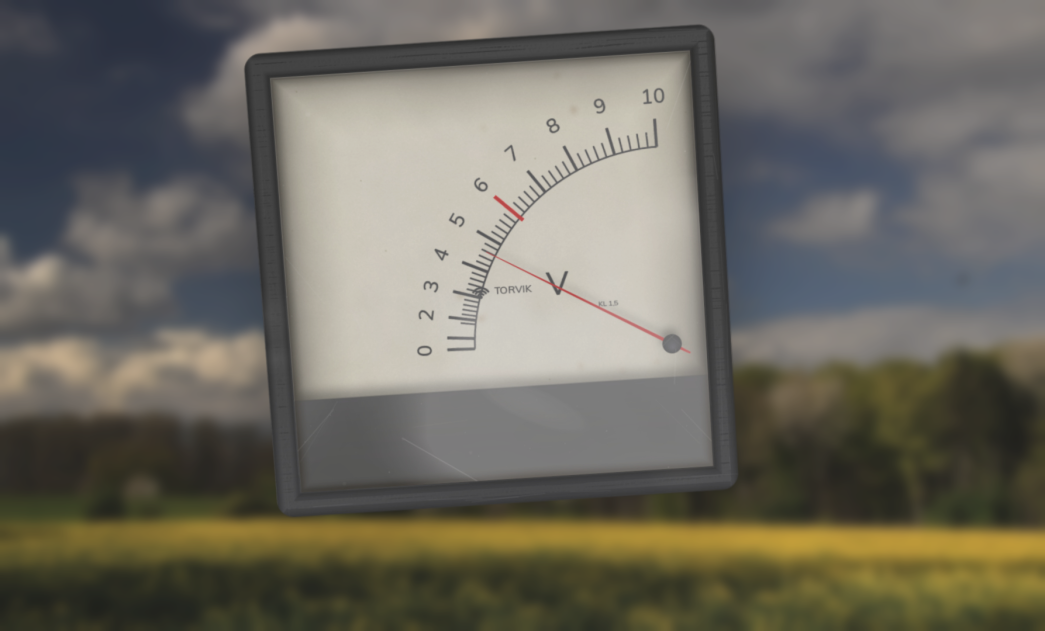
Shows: 4.6 V
